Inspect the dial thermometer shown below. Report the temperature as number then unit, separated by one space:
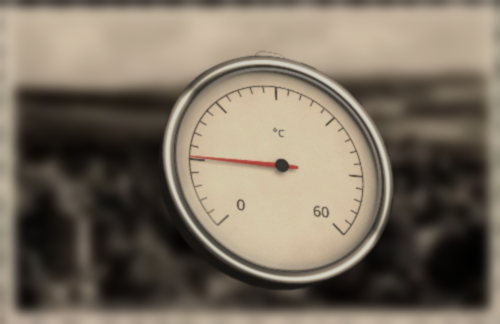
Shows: 10 °C
